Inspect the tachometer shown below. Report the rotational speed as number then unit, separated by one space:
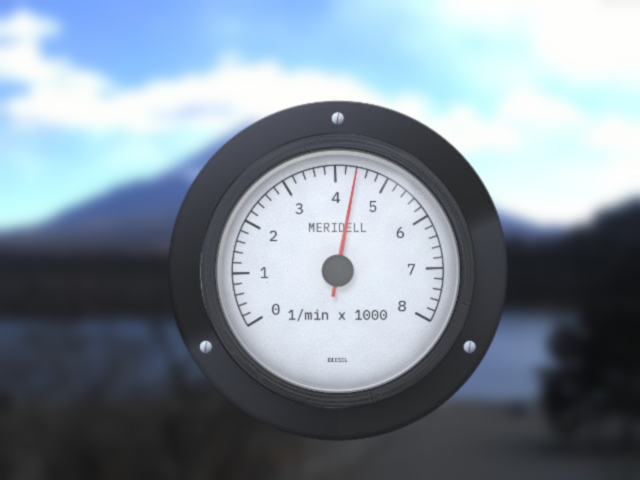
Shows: 4400 rpm
